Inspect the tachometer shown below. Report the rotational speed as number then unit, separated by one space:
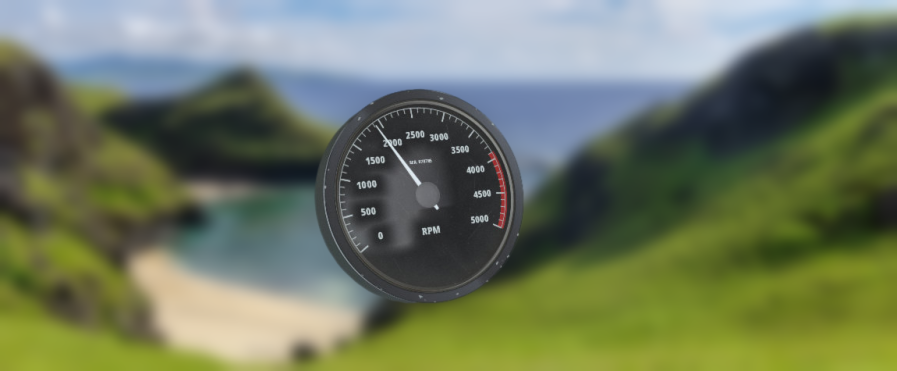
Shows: 1900 rpm
